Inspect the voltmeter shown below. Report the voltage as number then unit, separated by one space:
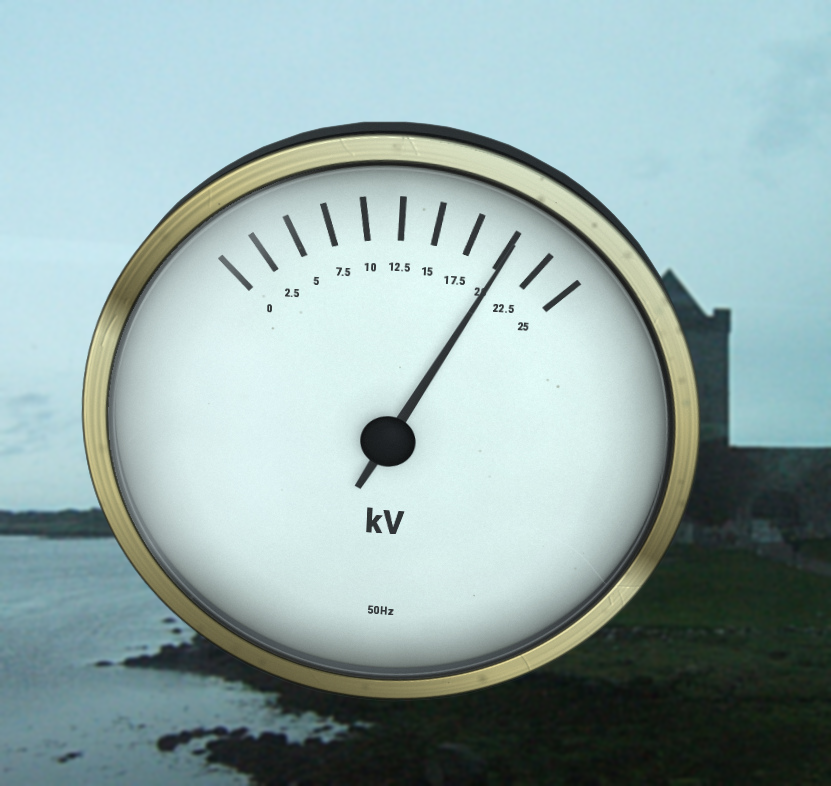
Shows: 20 kV
